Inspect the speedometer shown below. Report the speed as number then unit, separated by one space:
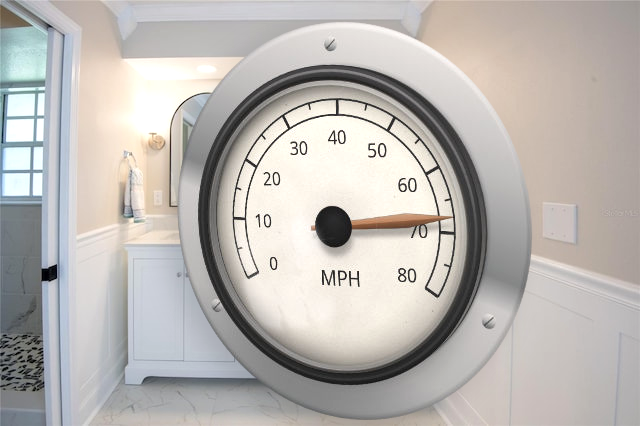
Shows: 67.5 mph
